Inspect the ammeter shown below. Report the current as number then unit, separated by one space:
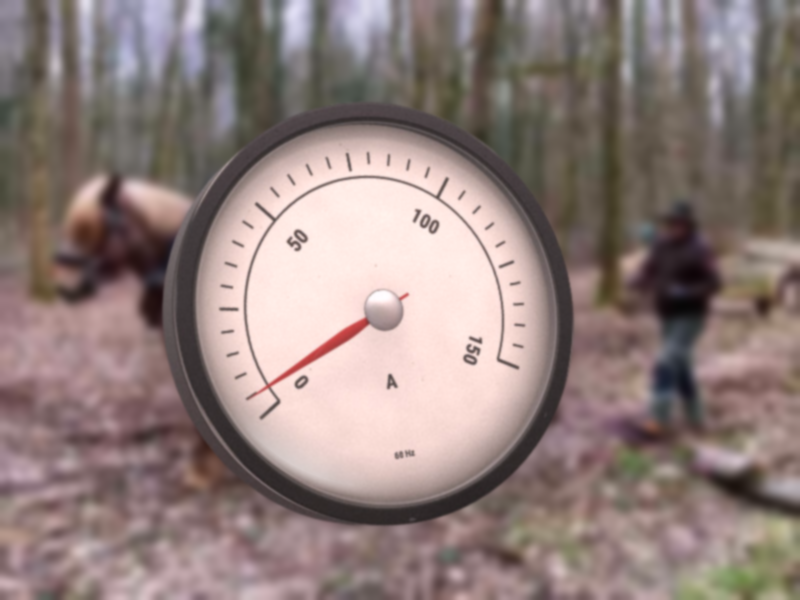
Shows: 5 A
